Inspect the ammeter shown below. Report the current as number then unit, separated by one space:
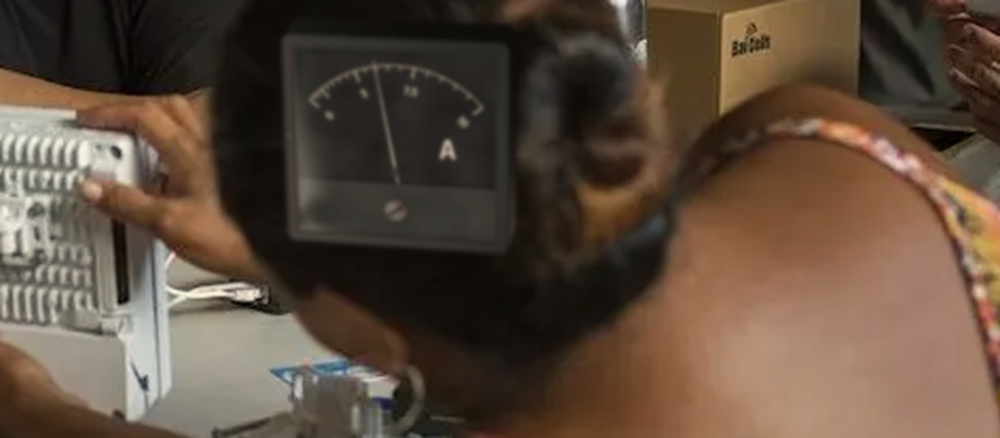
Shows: 6 A
